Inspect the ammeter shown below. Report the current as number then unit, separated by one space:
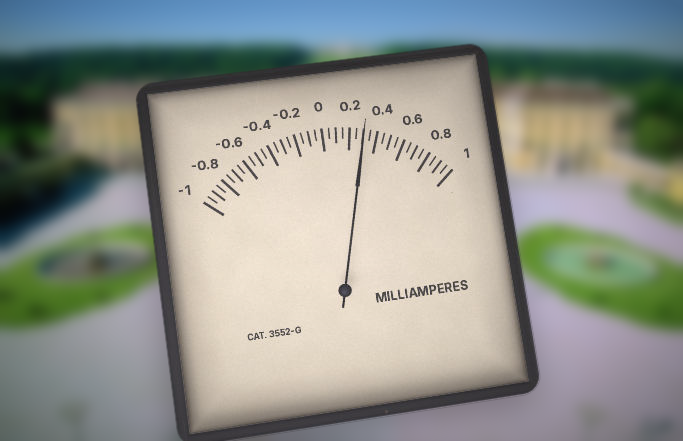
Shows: 0.3 mA
